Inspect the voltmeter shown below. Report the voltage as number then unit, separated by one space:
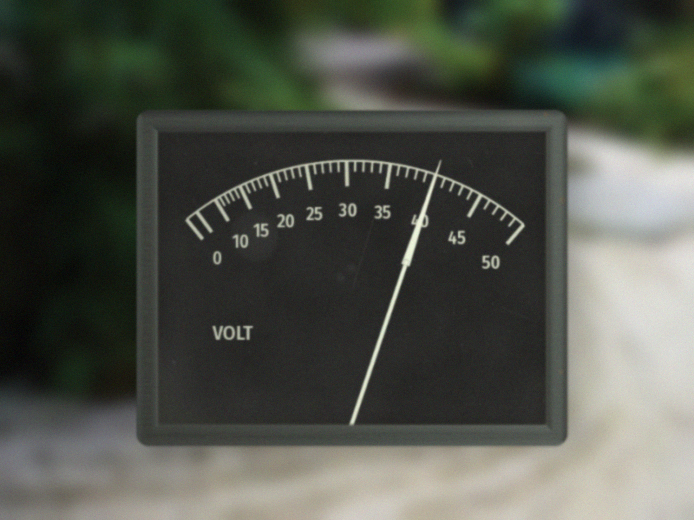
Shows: 40 V
